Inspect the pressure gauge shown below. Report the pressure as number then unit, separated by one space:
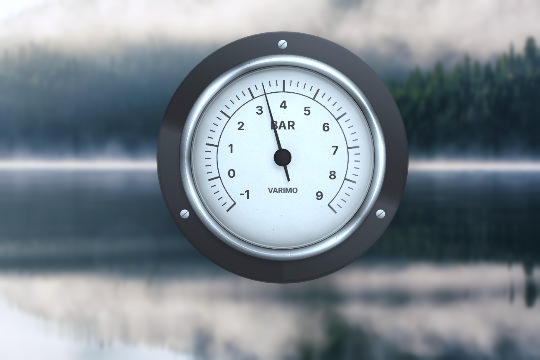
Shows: 3.4 bar
